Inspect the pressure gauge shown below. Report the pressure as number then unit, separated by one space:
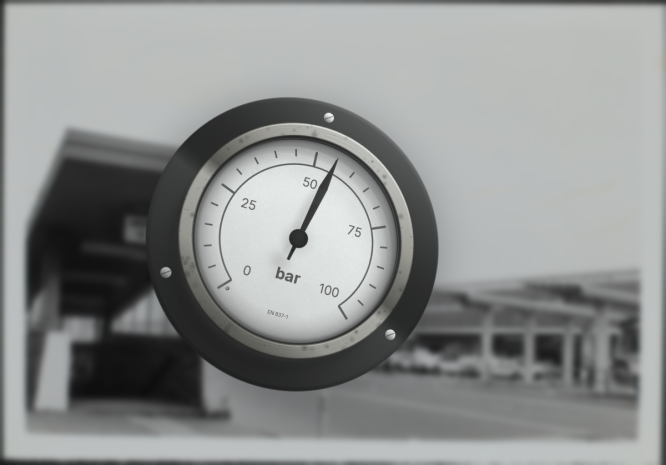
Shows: 55 bar
